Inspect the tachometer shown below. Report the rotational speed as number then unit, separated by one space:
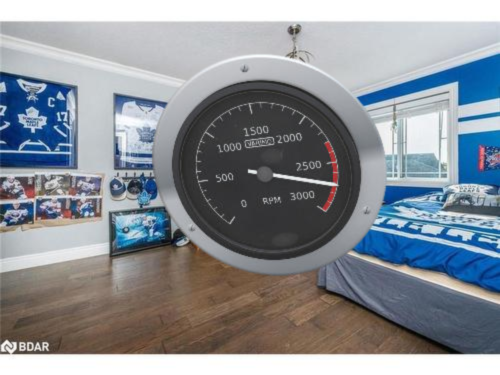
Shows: 2700 rpm
